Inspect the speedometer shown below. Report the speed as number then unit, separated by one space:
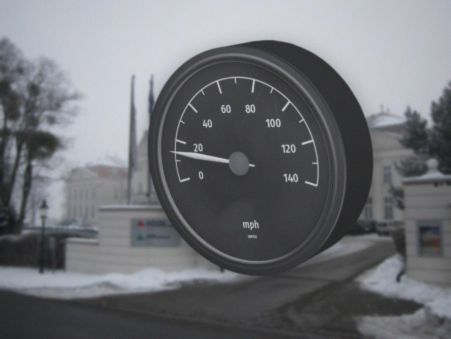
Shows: 15 mph
